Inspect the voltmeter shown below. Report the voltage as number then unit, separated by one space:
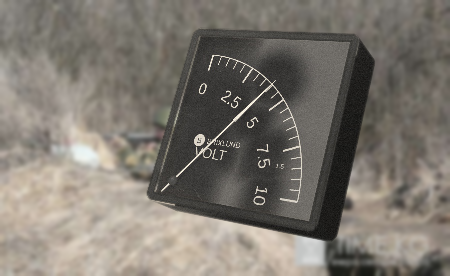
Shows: 4 V
